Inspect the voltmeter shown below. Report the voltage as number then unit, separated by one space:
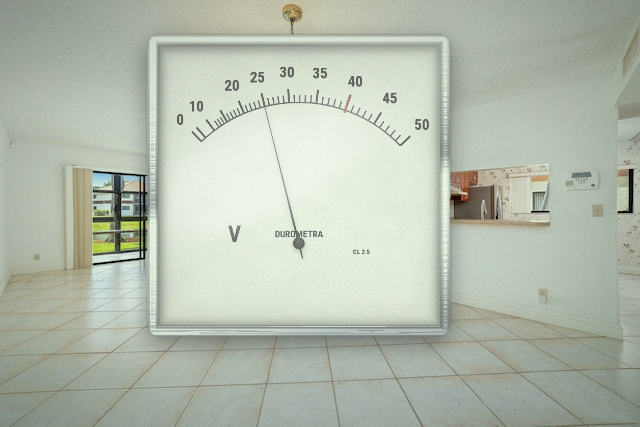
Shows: 25 V
